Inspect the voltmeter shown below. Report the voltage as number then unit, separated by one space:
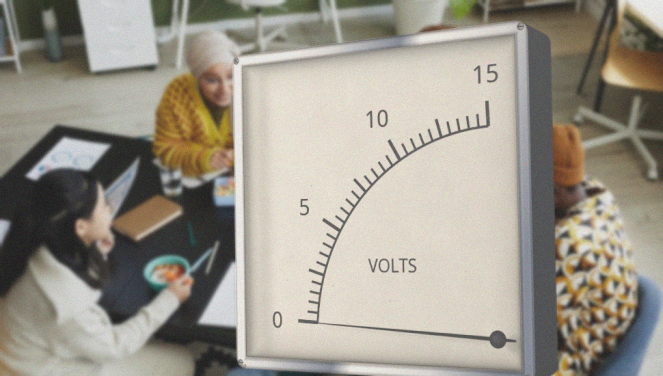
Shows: 0 V
